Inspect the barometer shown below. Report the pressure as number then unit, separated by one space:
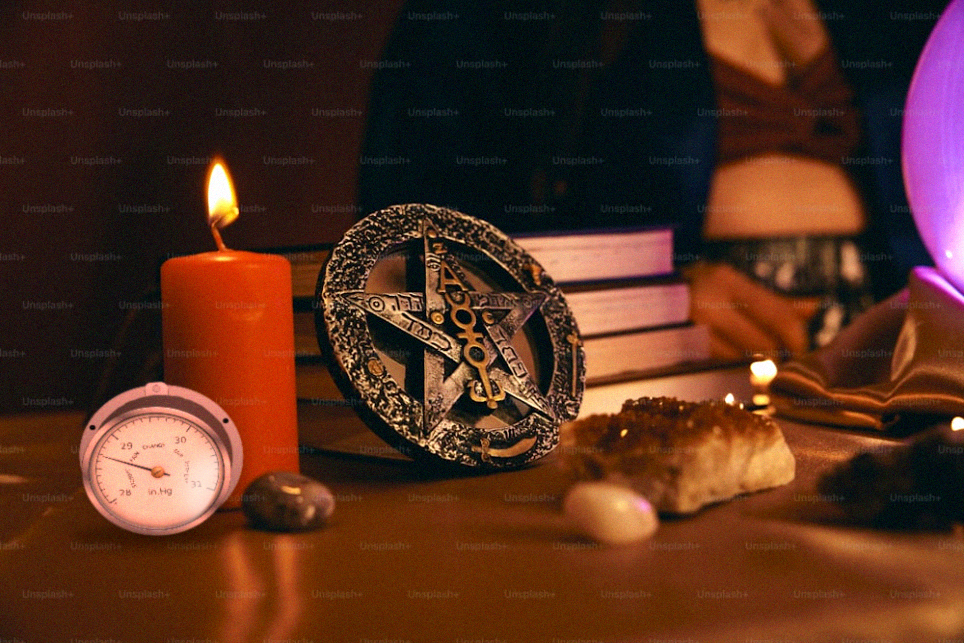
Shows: 28.7 inHg
